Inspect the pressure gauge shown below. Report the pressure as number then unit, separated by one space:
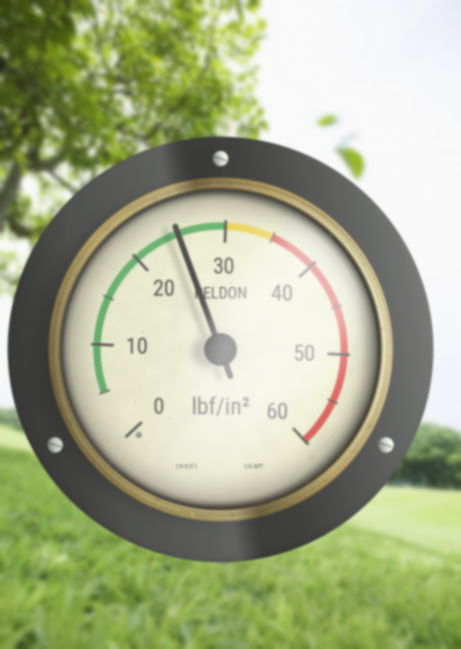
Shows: 25 psi
